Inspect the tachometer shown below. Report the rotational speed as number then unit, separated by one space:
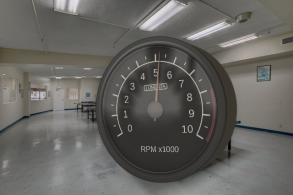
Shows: 5250 rpm
